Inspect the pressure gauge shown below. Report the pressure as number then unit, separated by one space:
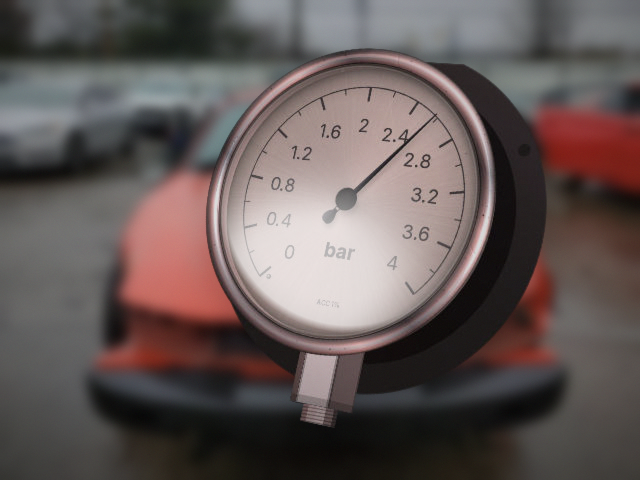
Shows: 2.6 bar
